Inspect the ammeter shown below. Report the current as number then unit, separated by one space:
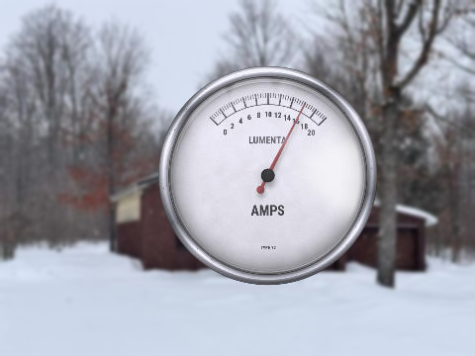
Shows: 16 A
